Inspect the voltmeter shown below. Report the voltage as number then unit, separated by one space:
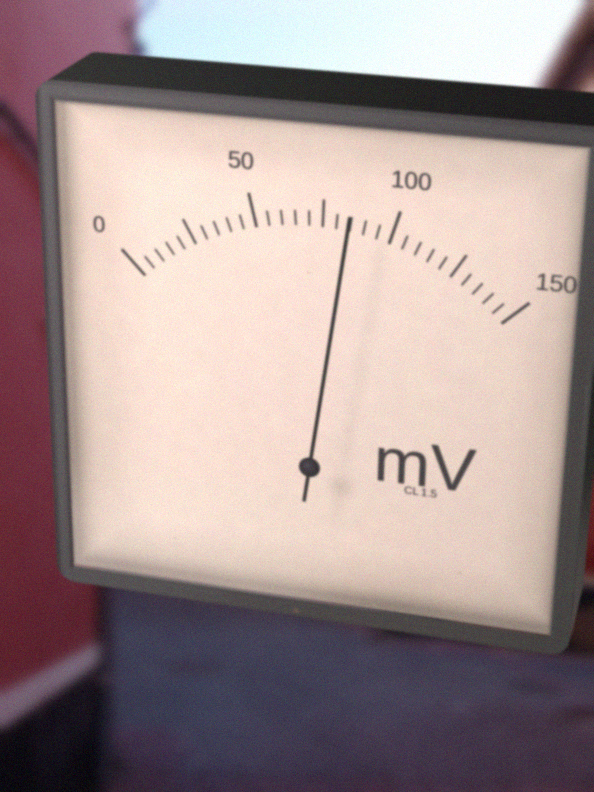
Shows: 85 mV
